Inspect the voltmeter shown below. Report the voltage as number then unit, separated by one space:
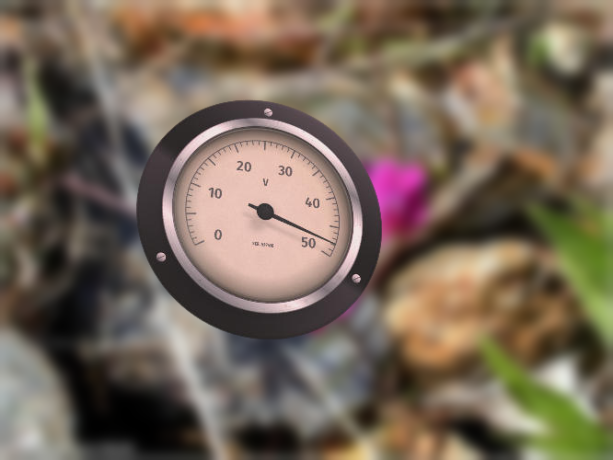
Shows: 48 V
